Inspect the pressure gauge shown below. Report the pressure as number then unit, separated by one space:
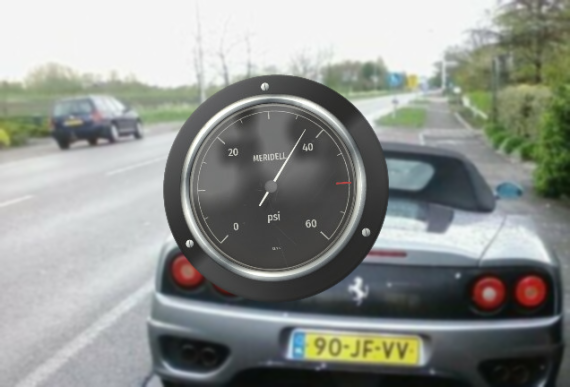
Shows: 37.5 psi
